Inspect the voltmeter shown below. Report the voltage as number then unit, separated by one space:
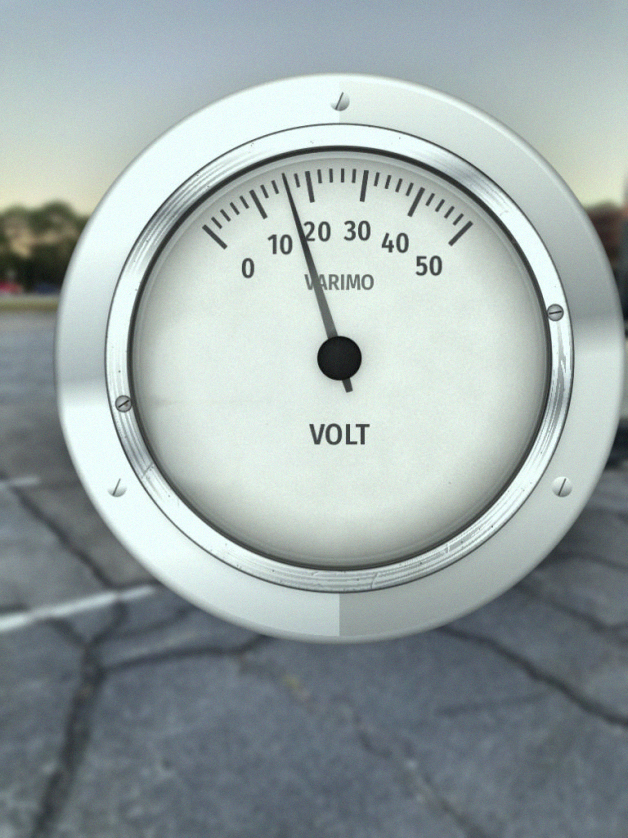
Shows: 16 V
